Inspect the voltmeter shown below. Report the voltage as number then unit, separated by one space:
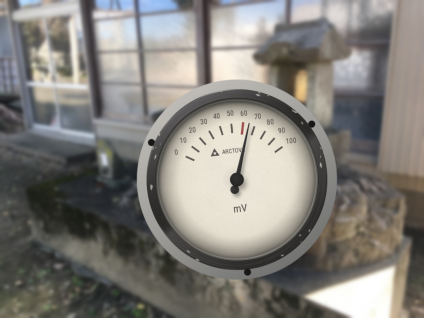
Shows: 65 mV
